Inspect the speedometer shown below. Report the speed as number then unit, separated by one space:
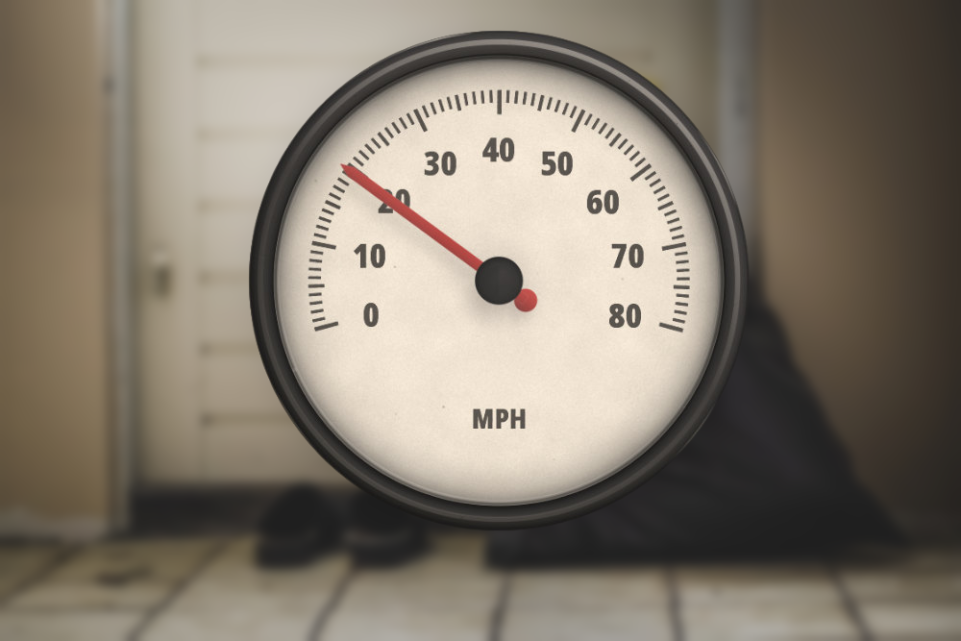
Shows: 19.5 mph
